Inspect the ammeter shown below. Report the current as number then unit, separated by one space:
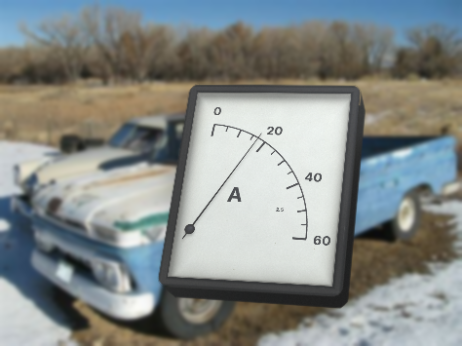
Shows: 17.5 A
